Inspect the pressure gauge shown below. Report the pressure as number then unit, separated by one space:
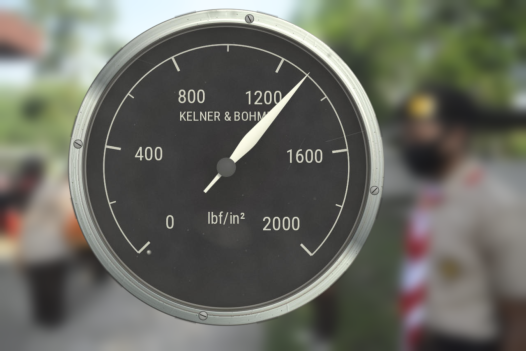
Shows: 1300 psi
